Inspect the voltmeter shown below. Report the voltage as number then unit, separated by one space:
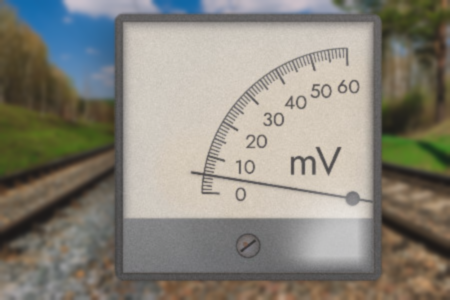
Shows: 5 mV
